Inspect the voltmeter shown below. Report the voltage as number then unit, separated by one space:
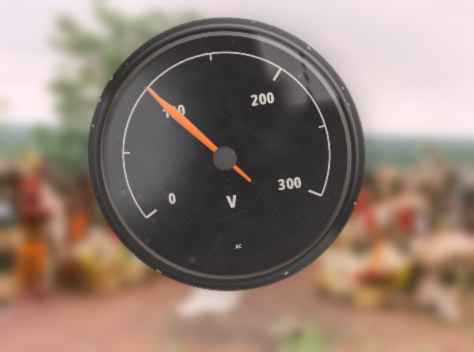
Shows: 100 V
